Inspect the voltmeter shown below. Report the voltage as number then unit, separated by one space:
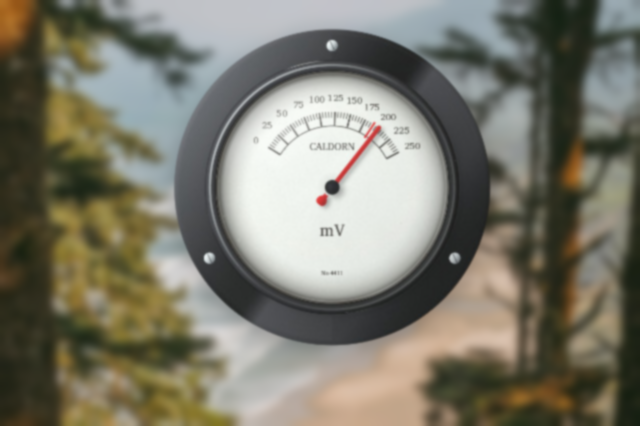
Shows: 200 mV
